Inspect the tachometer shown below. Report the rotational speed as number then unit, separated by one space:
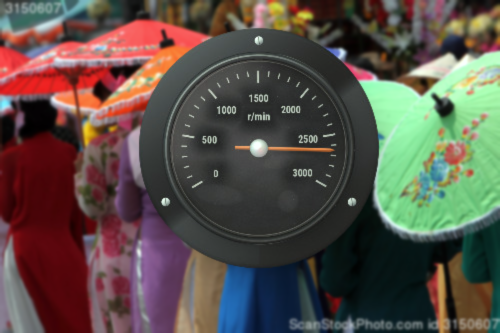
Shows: 2650 rpm
